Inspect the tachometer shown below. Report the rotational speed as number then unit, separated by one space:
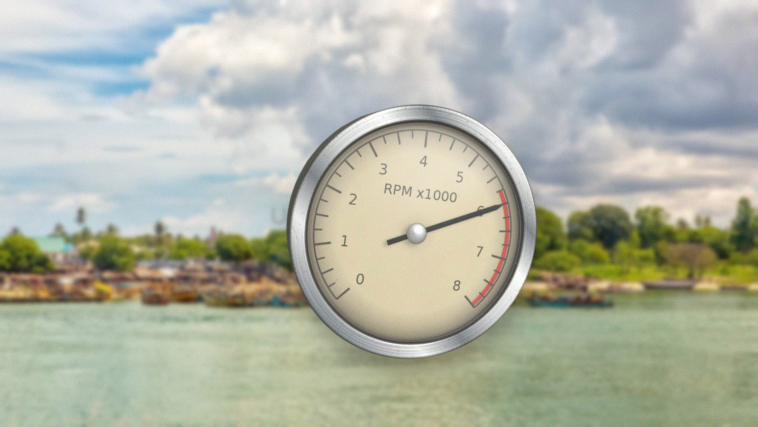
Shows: 6000 rpm
